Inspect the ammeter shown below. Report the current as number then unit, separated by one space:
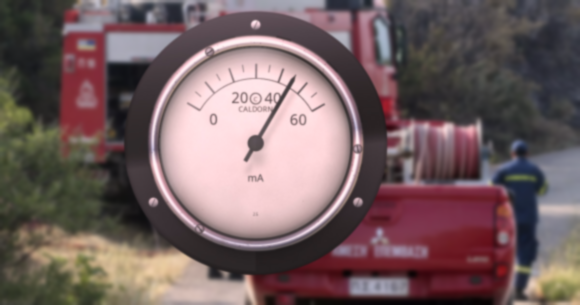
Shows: 45 mA
